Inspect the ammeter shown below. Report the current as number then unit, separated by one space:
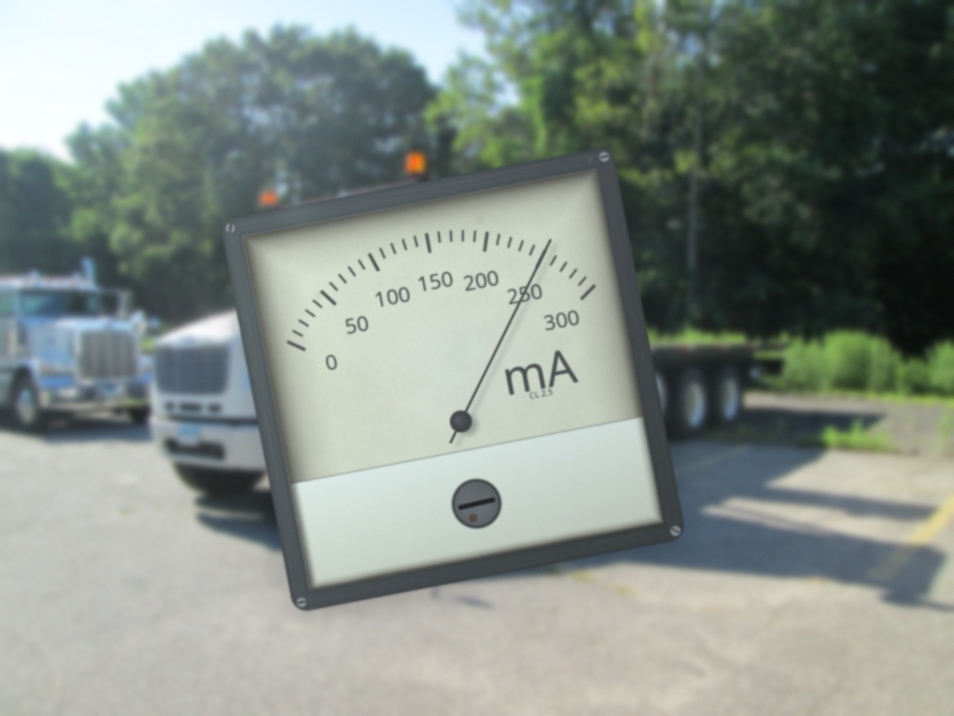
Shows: 250 mA
